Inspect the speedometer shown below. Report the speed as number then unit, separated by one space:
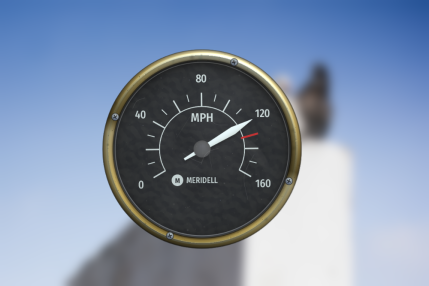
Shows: 120 mph
